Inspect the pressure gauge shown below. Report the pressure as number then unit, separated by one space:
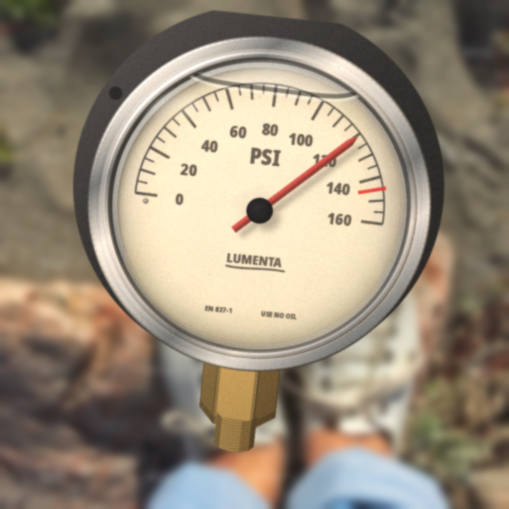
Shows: 120 psi
